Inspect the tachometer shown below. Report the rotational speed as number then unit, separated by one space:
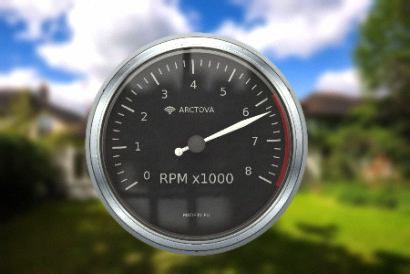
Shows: 6300 rpm
